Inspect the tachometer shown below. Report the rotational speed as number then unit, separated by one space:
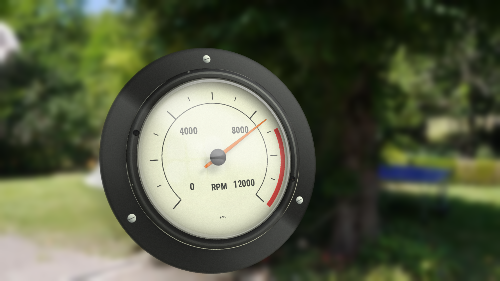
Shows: 8500 rpm
